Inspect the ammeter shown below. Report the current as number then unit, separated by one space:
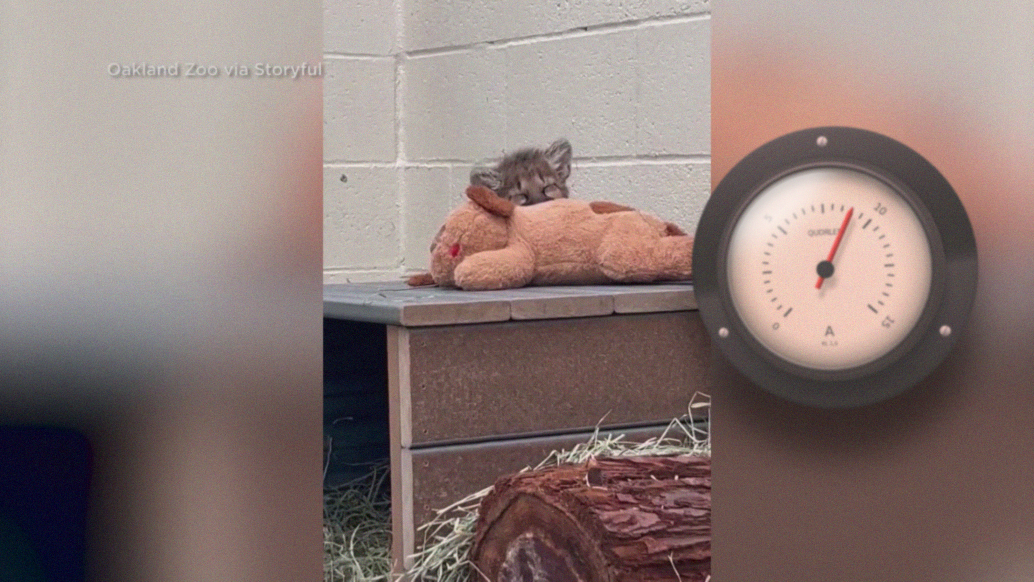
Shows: 9 A
